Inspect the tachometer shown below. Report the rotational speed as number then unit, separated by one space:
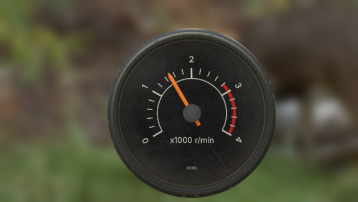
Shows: 1500 rpm
